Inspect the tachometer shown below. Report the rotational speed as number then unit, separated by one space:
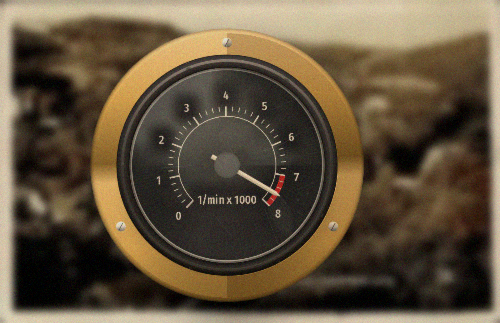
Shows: 7600 rpm
